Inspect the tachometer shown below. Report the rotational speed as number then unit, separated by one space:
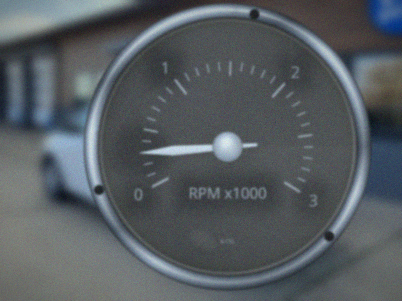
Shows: 300 rpm
